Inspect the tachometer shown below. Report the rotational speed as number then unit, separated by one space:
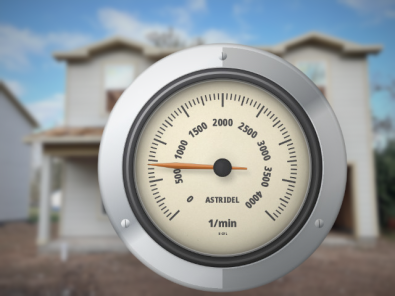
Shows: 700 rpm
